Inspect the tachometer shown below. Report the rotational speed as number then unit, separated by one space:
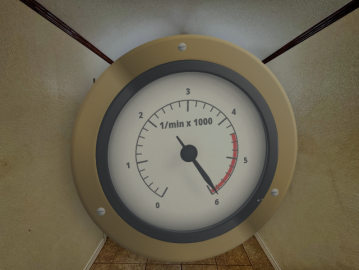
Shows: 5900 rpm
